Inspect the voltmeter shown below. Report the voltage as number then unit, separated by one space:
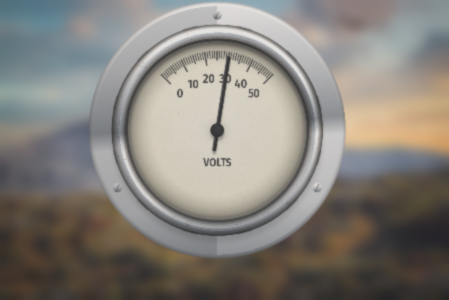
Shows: 30 V
